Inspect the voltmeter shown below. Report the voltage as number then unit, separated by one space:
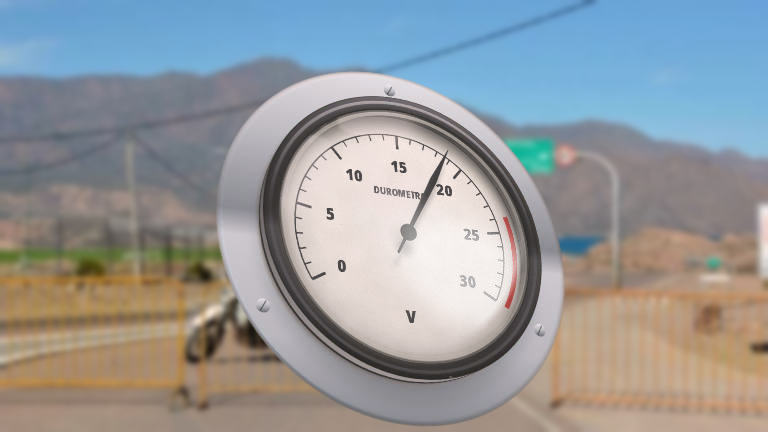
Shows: 18.5 V
